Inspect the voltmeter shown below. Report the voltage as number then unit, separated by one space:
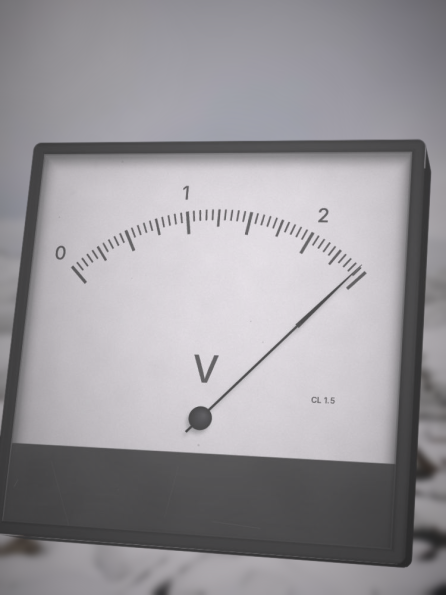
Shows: 2.45 V
